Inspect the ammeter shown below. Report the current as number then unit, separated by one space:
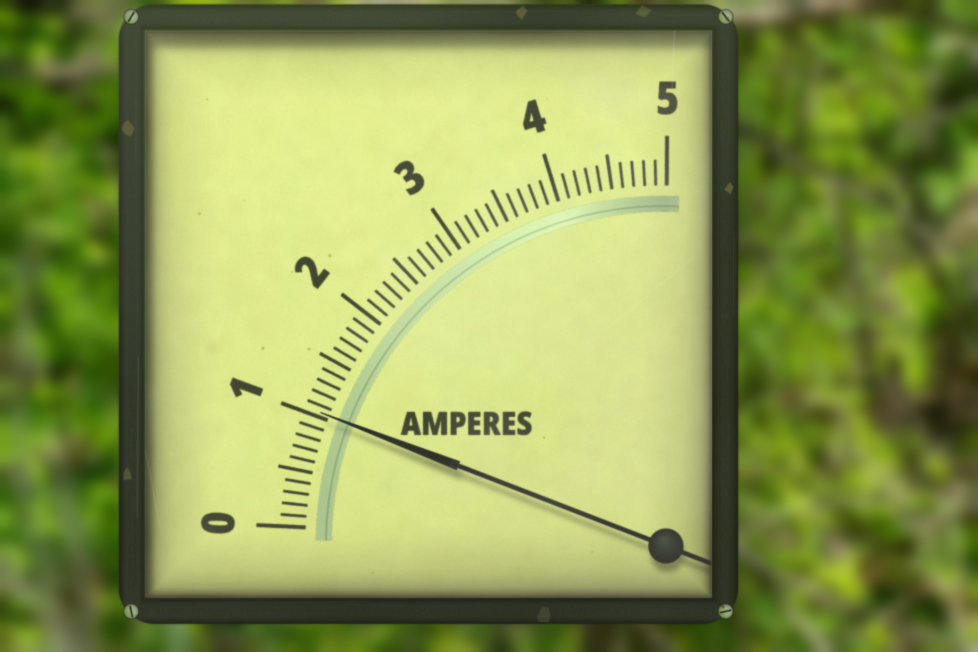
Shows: 1.05 A
